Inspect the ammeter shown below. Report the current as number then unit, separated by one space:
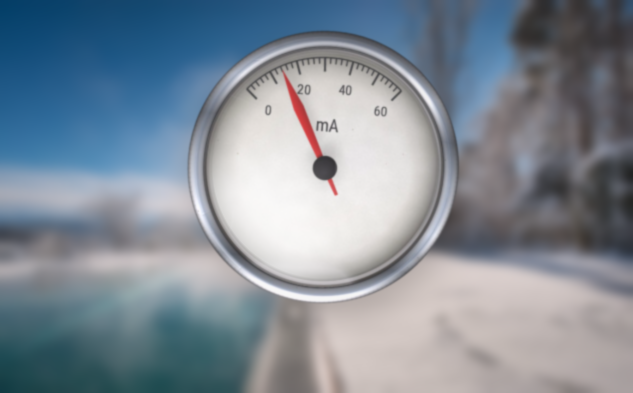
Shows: 14 mA
